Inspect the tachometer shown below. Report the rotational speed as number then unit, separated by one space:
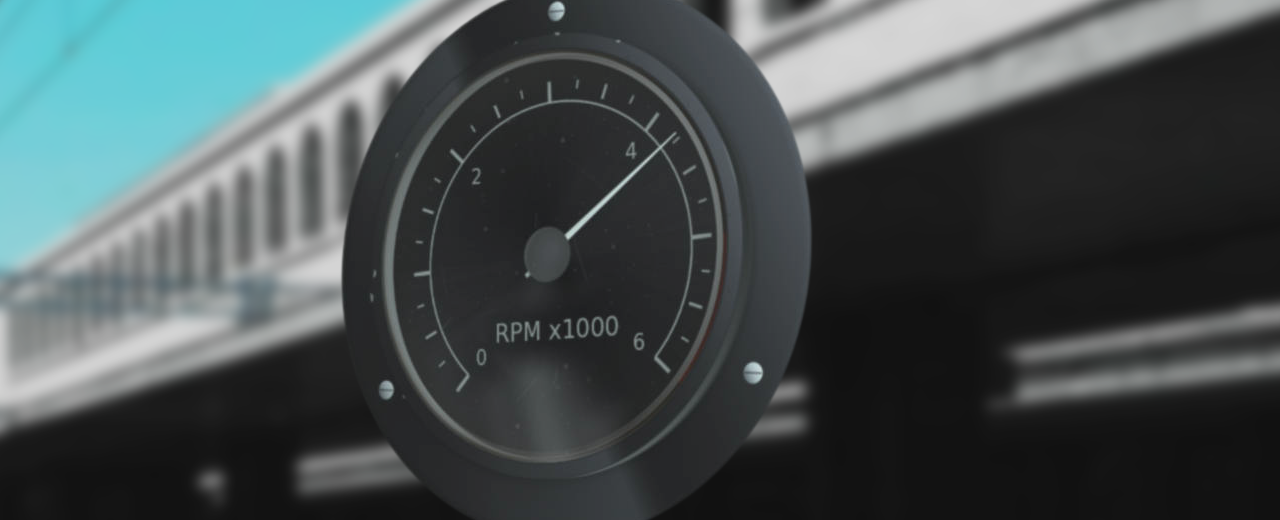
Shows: 4250 rpm
